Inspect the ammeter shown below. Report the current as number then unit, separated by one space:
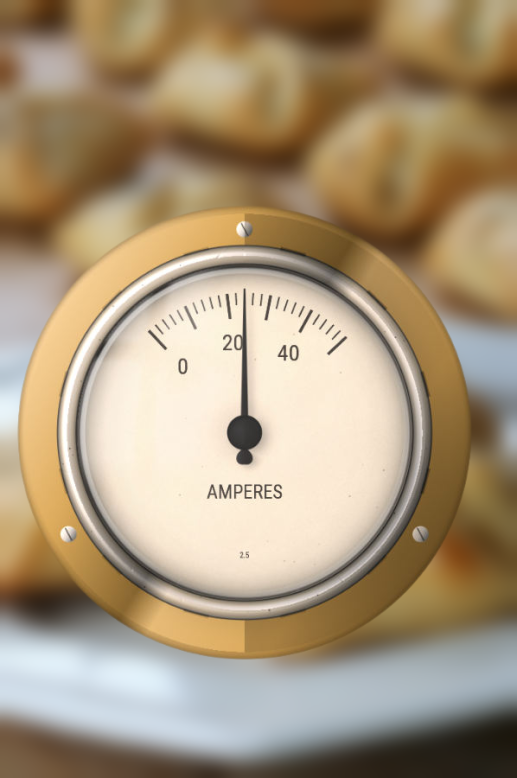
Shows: 24 A
